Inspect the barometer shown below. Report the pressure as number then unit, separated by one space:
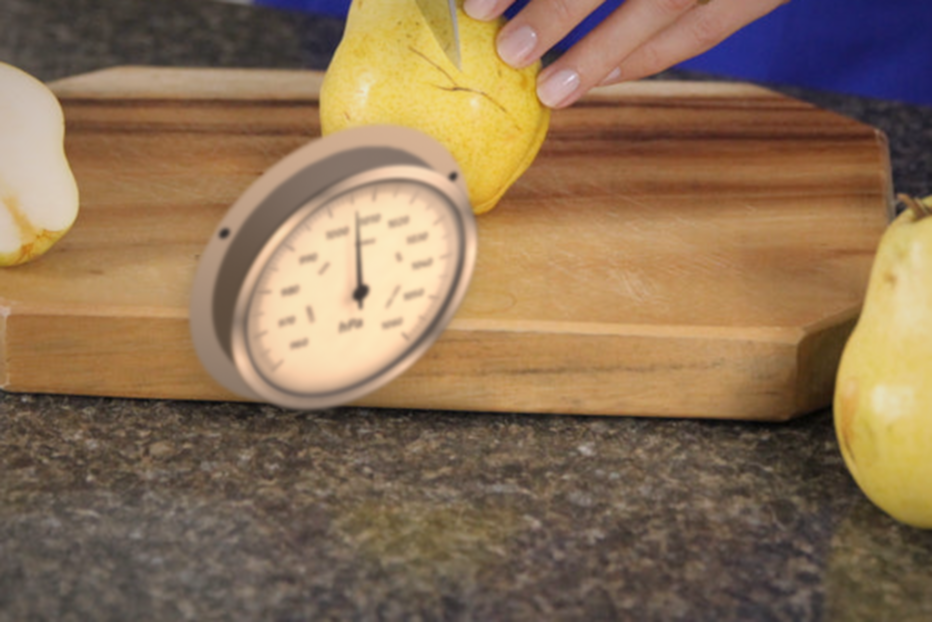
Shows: 1005 hPa
